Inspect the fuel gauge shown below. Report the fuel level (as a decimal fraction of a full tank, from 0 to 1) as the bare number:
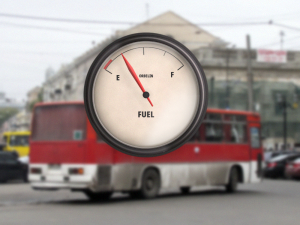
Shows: 0.25
